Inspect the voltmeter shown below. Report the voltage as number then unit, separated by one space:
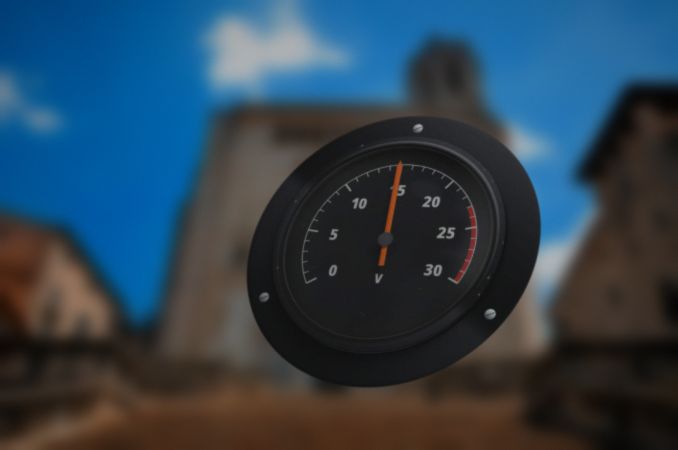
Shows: 15 V
